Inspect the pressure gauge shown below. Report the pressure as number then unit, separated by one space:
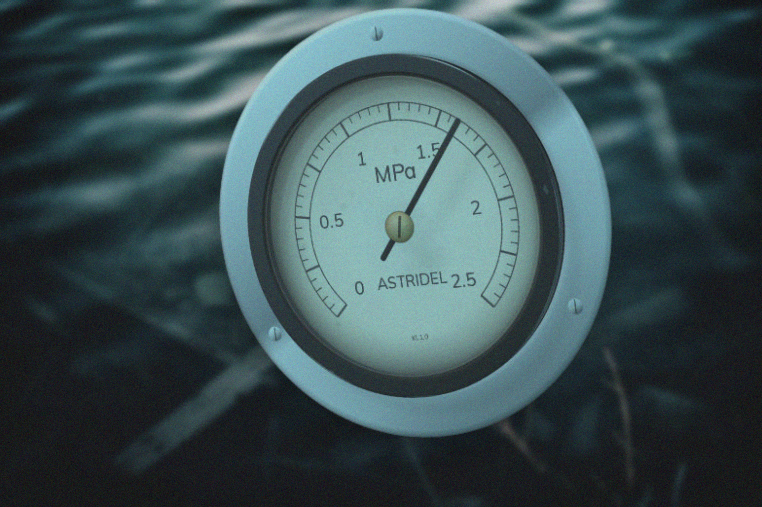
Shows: 1.6 MPa
